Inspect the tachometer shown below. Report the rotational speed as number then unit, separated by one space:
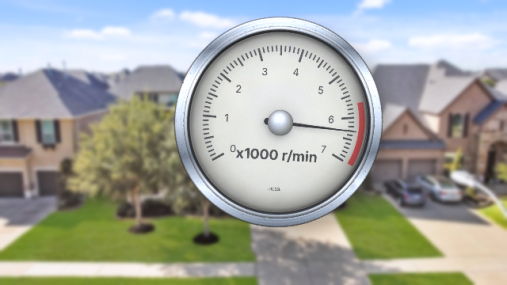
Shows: 6300 rpm
